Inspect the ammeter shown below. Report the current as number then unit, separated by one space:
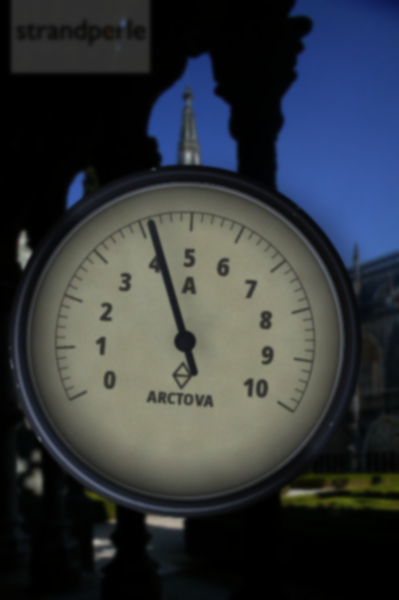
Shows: 4.2 A
